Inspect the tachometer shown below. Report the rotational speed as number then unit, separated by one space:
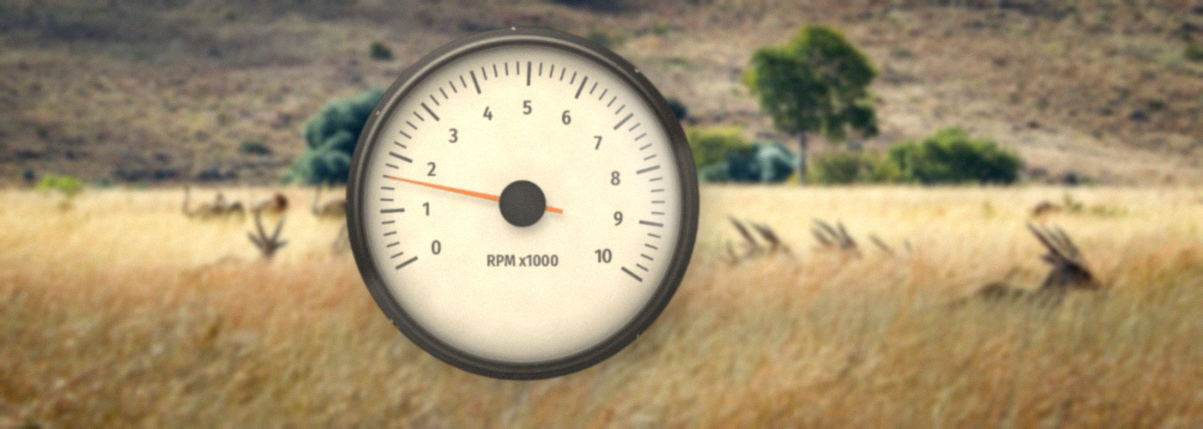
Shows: 1600 rpm
